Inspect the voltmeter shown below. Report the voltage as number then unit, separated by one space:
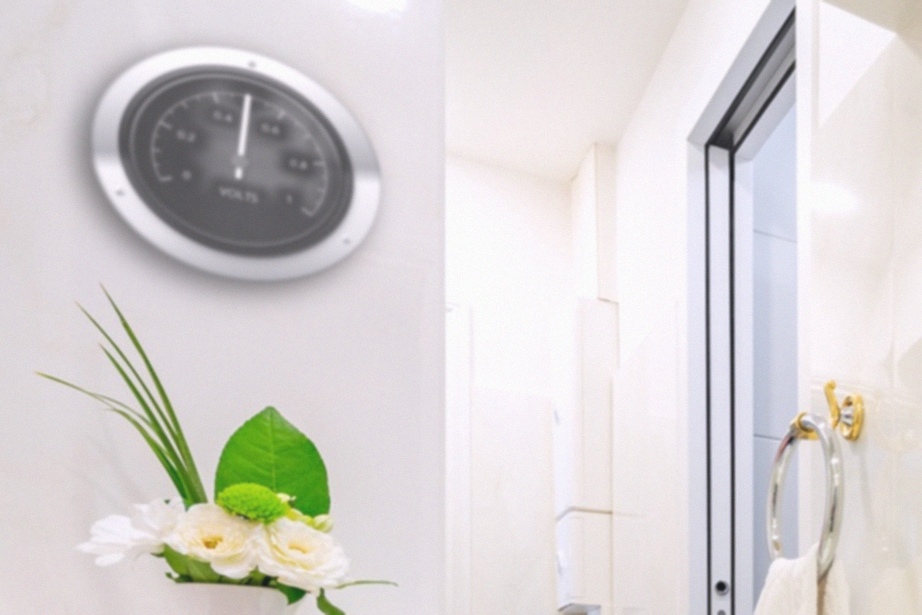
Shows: 0.5 V
